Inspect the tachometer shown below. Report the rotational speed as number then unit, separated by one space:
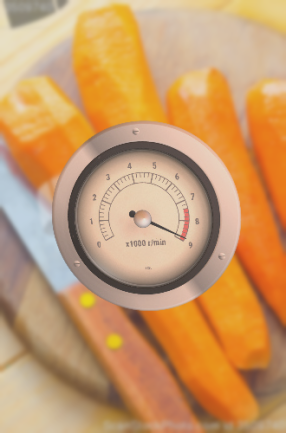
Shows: 8800 rpm
